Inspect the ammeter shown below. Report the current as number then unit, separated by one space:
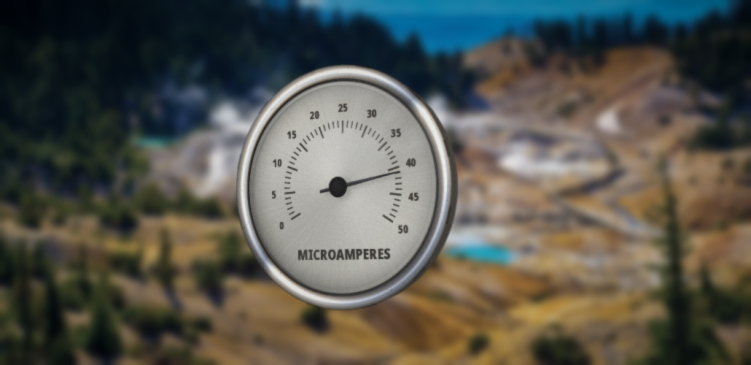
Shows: 41 µA
